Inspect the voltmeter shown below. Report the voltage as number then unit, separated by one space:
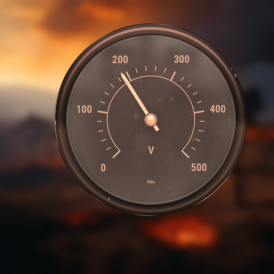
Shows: 190 V
